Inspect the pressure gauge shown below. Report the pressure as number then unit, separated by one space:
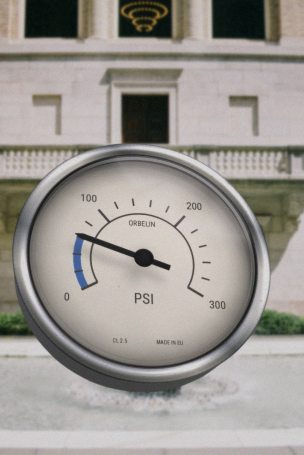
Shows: 60 psi
